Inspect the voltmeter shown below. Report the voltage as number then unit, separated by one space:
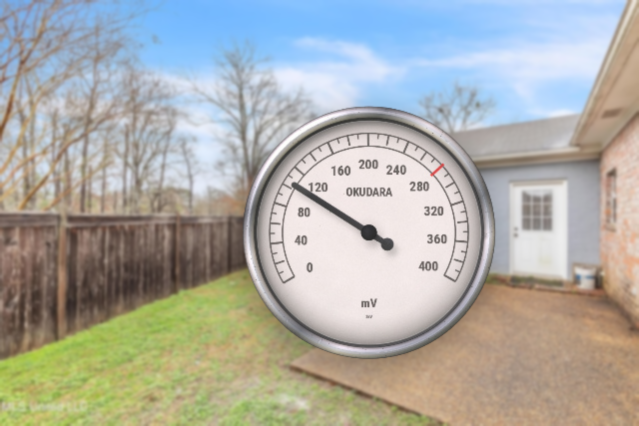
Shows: 105 mV
